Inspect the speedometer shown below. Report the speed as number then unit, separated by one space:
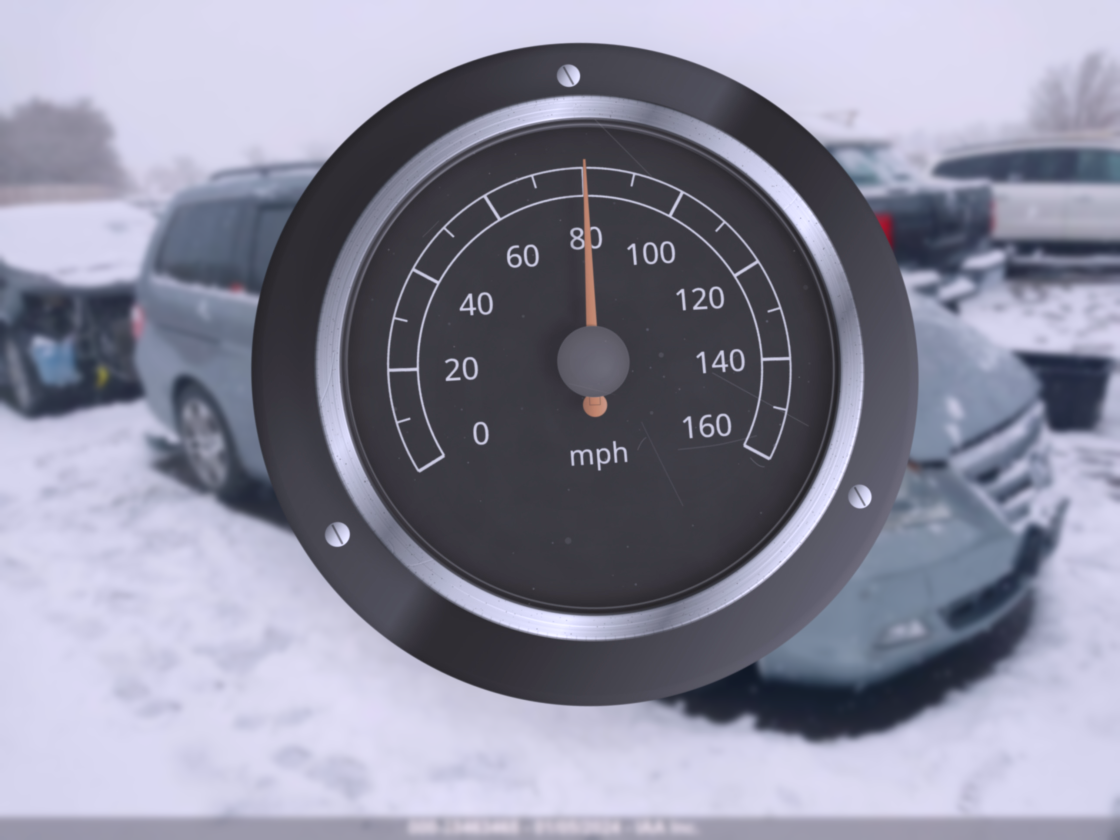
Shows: 80 mph
